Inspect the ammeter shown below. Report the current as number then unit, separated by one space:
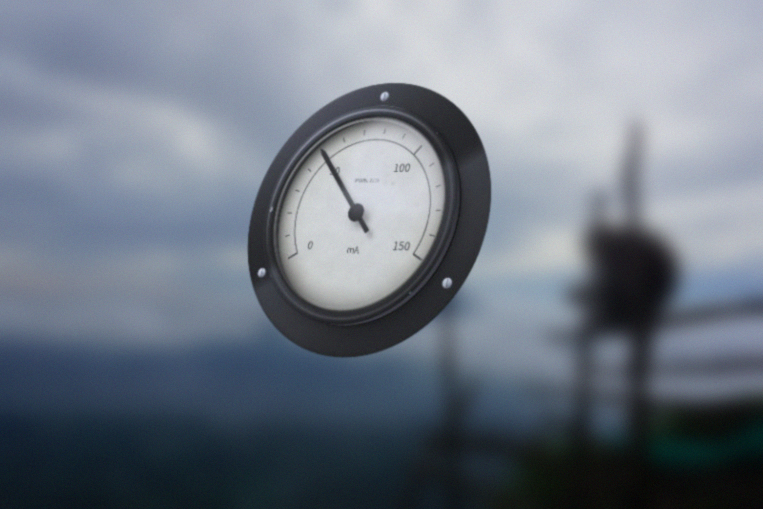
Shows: 50 mA
